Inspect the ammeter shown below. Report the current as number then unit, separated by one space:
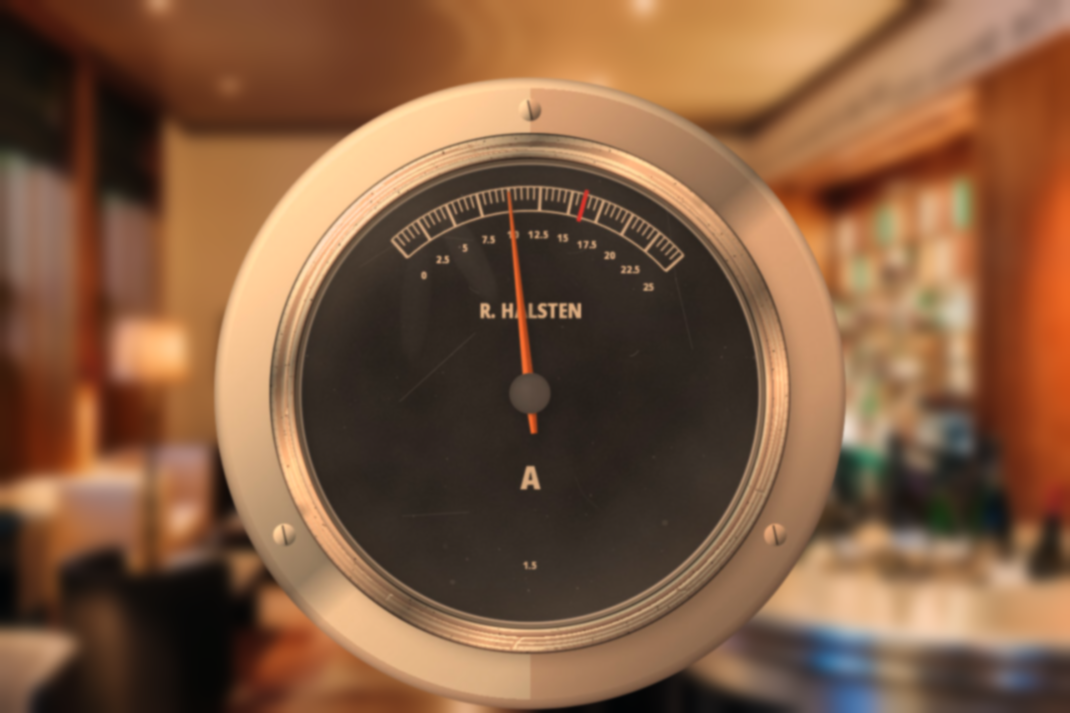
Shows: 10 A
